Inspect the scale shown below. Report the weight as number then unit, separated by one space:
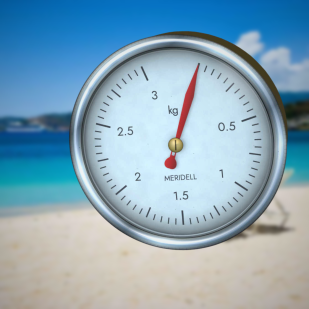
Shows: 0 kg
